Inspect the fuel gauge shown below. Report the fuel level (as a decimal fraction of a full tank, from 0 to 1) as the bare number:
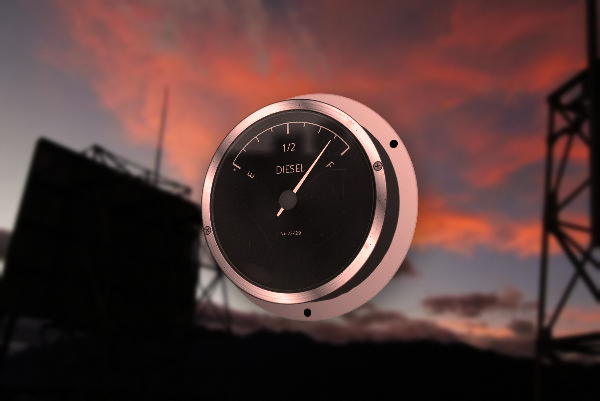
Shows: 0.875
